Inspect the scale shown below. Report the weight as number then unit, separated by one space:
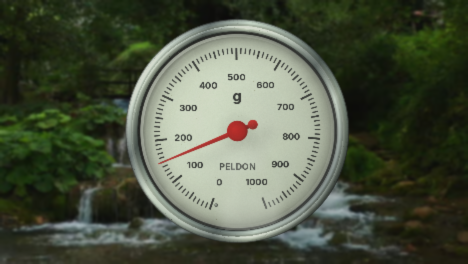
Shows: 150 g
